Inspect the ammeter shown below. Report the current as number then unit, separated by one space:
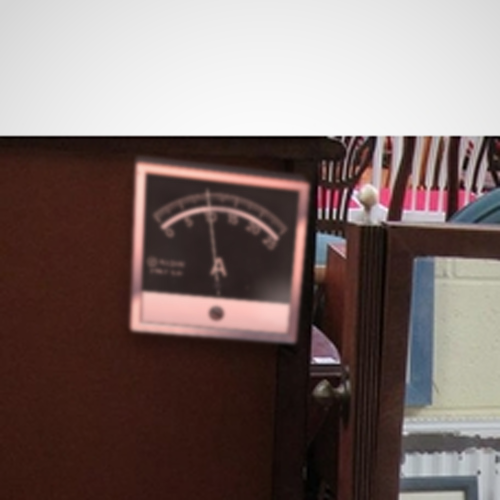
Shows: 10 A
